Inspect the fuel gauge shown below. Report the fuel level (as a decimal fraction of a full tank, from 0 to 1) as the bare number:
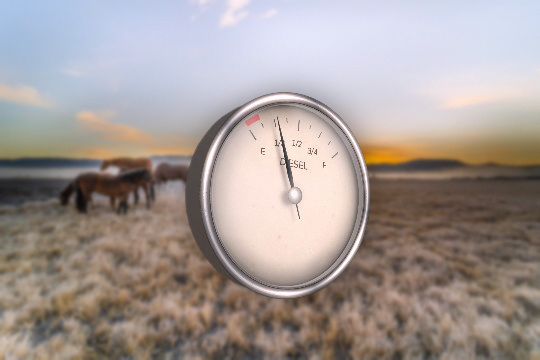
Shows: 0.25
